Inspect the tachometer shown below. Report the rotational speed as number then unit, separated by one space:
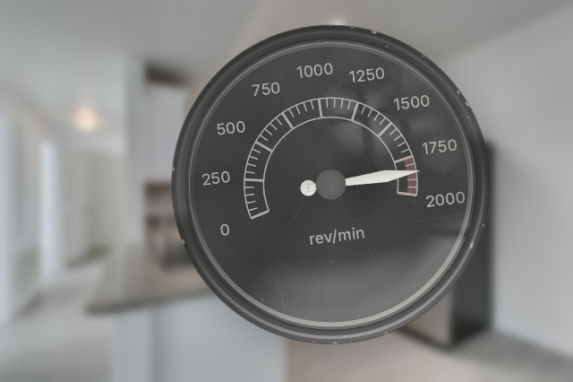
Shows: 1850 rpm
